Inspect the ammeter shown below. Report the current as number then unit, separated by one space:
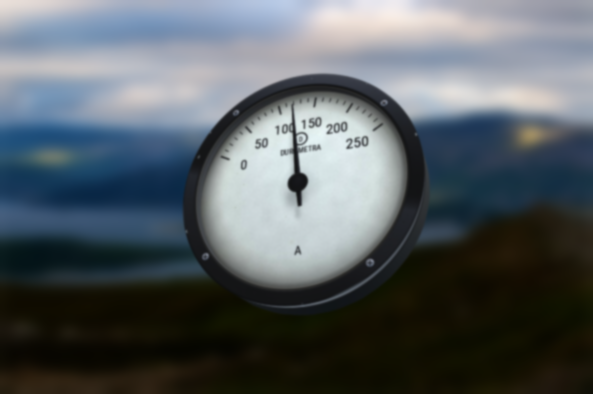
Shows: 120 A
